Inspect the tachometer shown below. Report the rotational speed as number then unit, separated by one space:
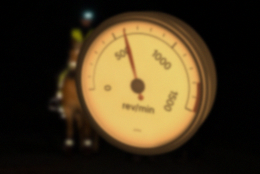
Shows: 600 rpm
